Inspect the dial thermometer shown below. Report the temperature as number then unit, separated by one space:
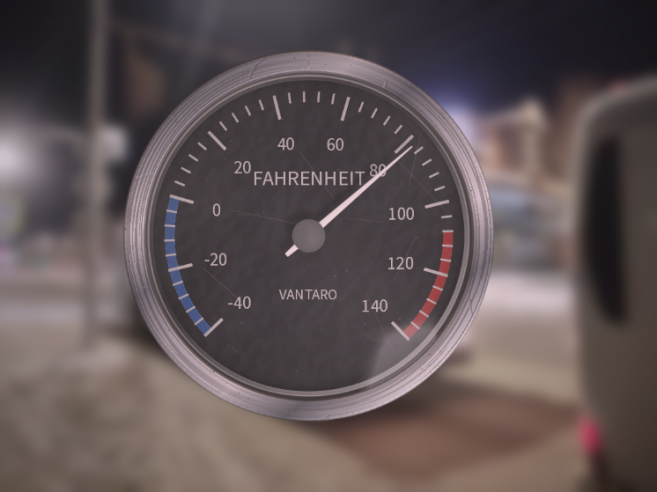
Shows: 82 °F
